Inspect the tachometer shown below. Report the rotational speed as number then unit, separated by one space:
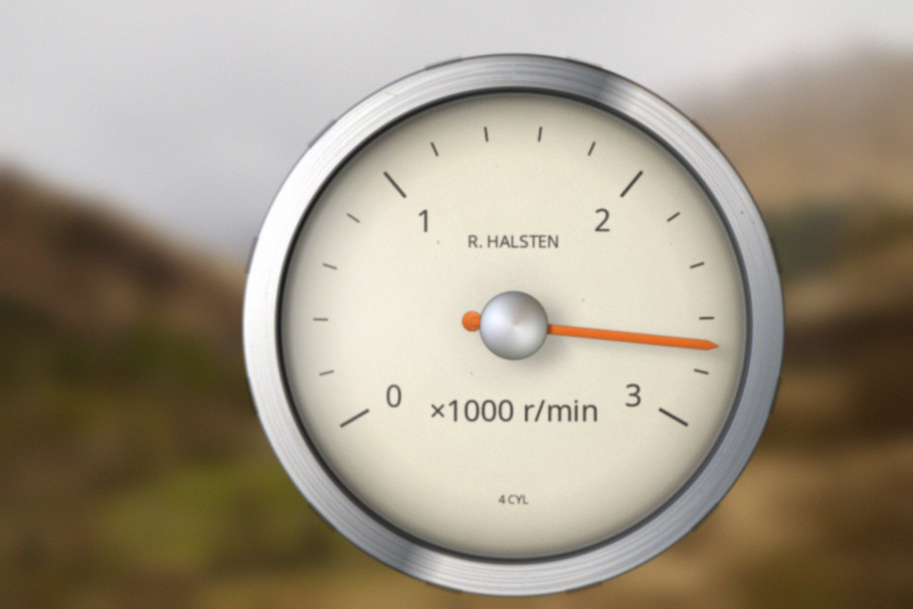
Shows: 2700 rpm
